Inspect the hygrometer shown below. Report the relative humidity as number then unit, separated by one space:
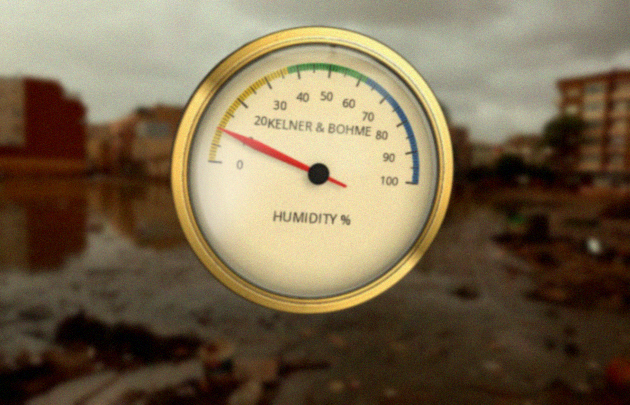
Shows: 10 %
